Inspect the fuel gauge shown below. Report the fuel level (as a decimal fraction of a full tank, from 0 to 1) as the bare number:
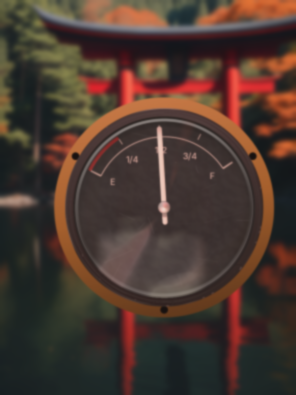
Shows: 0.5
